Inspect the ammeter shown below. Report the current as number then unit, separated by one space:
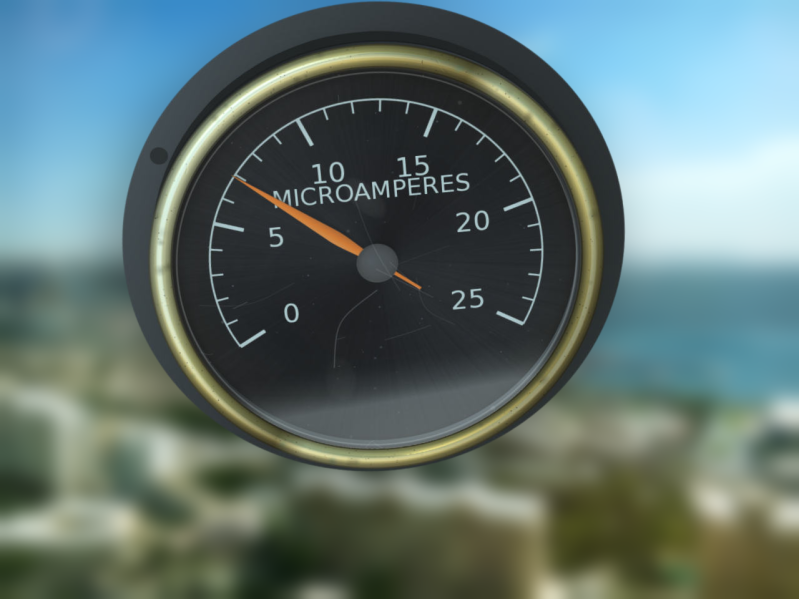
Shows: 7 µA
